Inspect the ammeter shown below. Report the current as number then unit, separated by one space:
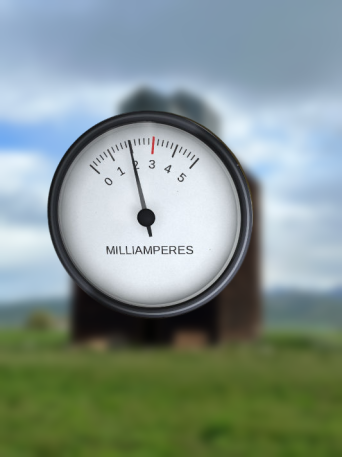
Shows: 2 mA
